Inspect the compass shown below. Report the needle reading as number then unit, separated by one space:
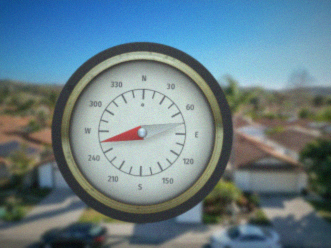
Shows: 255 °
